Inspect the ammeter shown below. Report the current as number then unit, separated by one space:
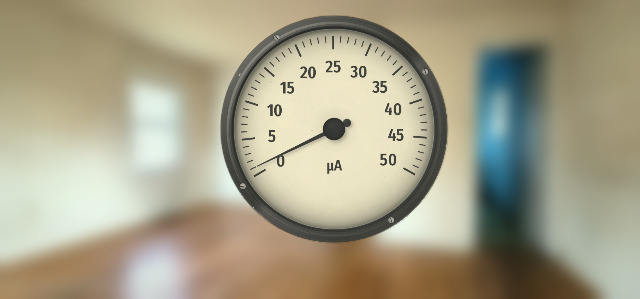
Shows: 1 µA
